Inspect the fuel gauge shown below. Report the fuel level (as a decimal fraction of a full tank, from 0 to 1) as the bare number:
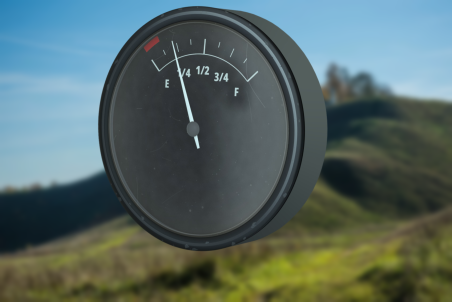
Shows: 0.25
